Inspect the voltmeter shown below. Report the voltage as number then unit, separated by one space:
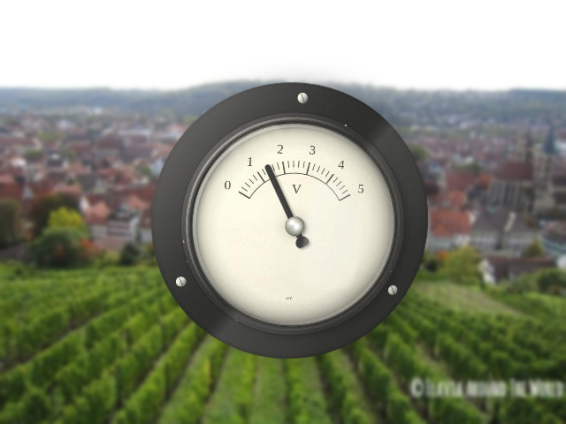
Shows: 1.4 V
